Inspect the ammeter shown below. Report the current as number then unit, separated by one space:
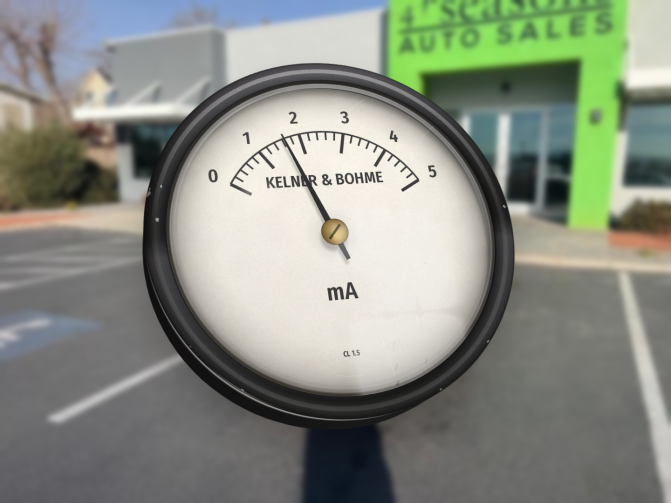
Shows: 1.6 mA
